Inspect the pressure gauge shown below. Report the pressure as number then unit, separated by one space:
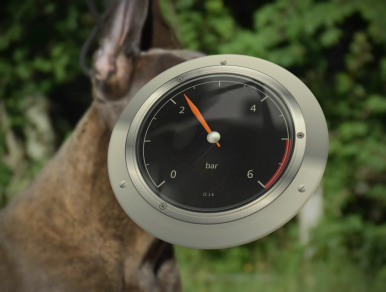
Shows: 2.25 bar
